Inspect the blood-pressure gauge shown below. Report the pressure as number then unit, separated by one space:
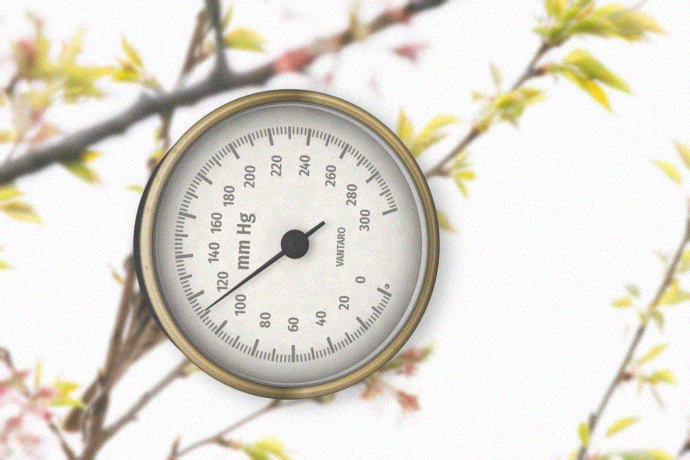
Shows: 112 mmHg
